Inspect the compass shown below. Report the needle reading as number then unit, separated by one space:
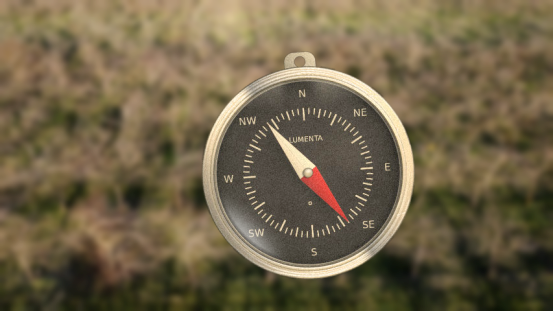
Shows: 145 °
